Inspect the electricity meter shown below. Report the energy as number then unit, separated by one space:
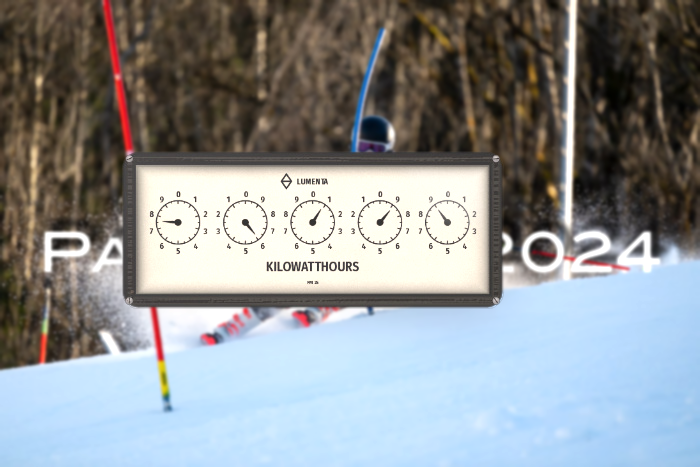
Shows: 76089 kWh
